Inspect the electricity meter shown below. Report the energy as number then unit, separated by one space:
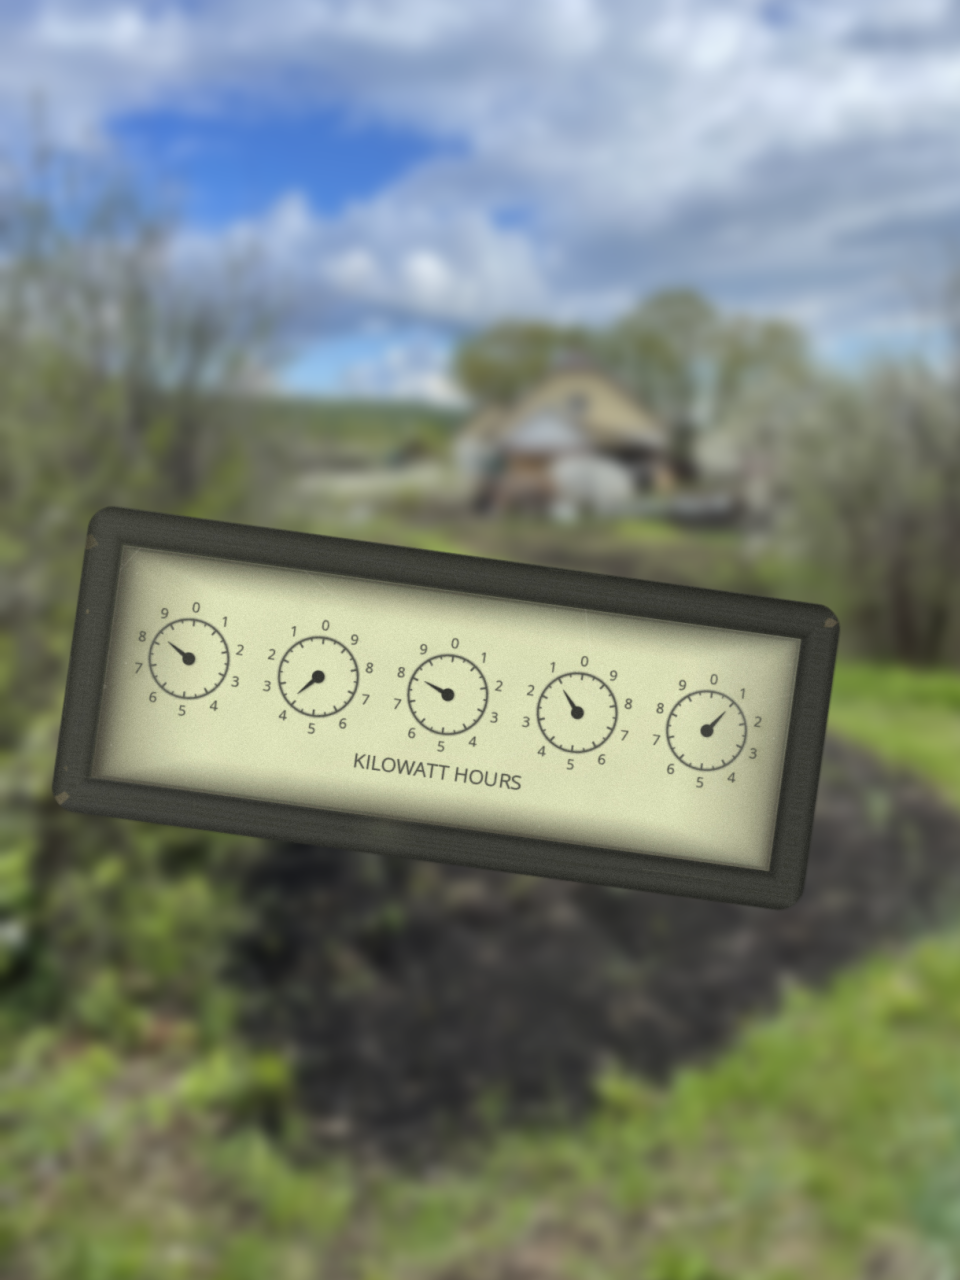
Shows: 83811 kWh
